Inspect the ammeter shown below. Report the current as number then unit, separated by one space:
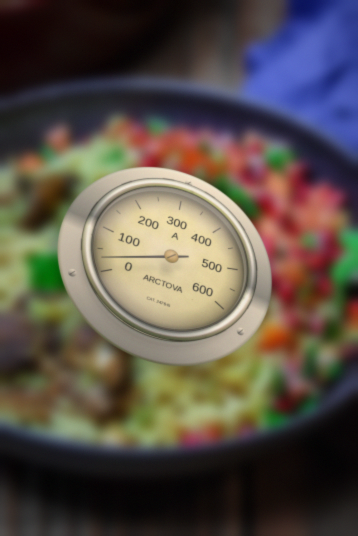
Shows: 25 A
